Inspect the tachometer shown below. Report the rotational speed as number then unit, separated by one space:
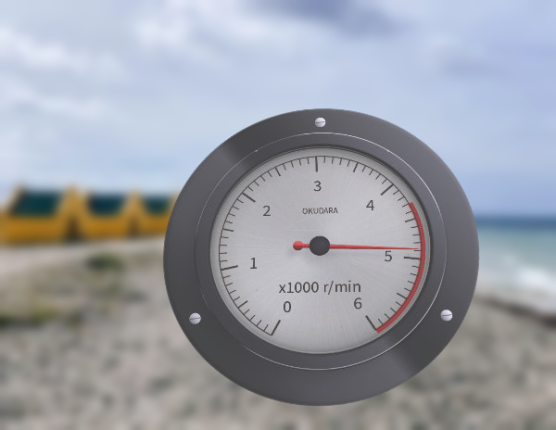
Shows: 4900 rpm
